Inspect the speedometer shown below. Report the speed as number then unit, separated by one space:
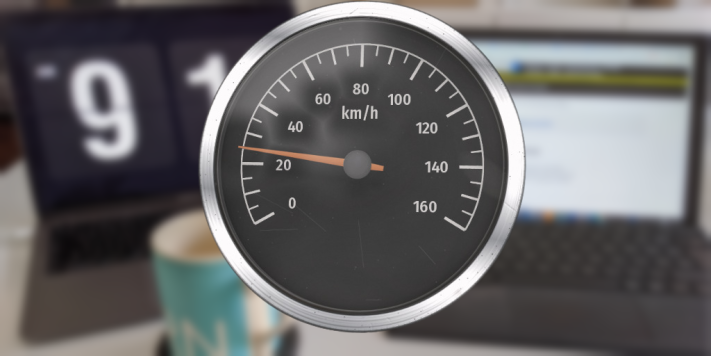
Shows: 25 km/h
